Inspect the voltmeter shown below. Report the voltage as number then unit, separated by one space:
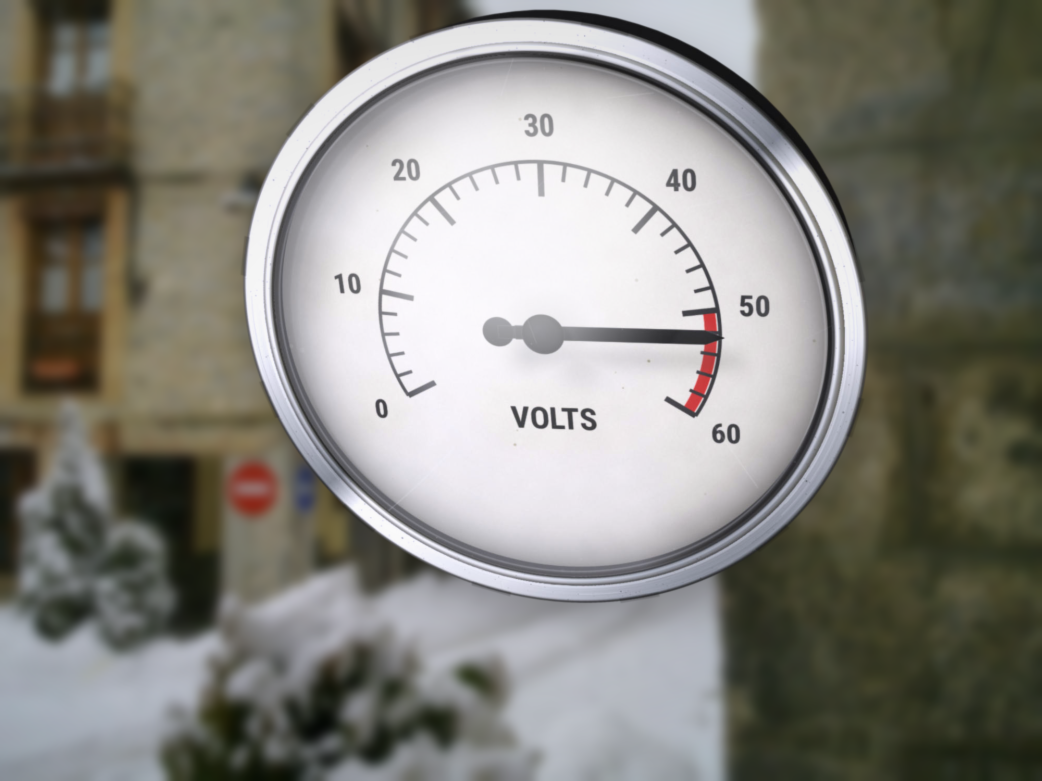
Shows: 52 V
